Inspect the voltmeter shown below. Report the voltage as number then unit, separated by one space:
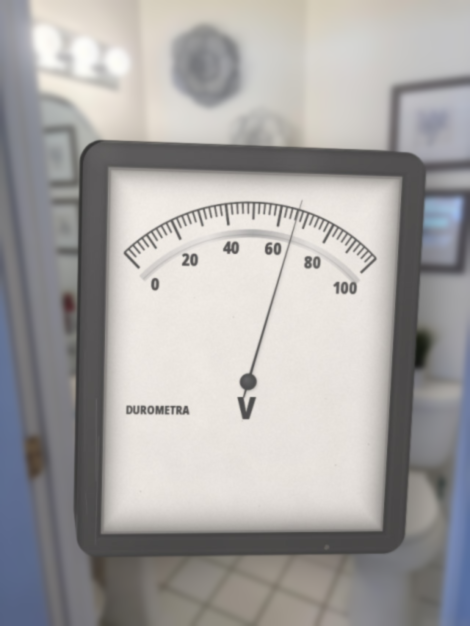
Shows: 66 V
